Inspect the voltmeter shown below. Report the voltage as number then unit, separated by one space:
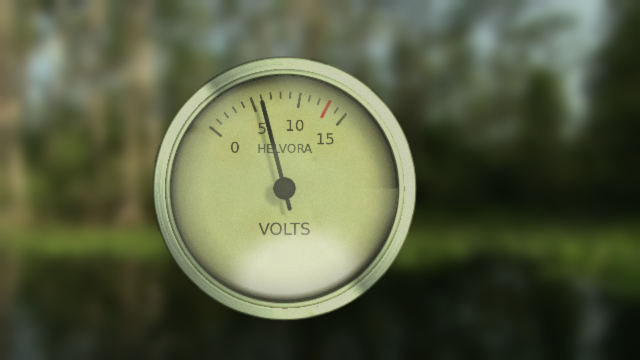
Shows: 6 V
